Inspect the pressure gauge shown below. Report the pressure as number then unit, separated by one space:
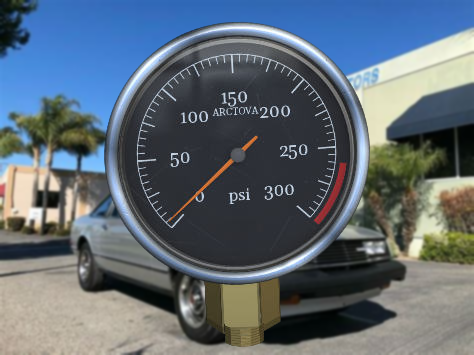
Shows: 5 psi
